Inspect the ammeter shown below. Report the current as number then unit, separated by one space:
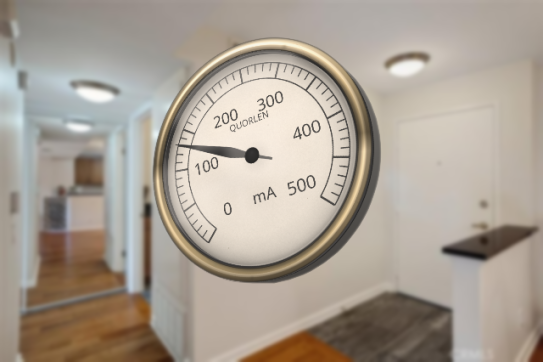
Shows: 130 mA
